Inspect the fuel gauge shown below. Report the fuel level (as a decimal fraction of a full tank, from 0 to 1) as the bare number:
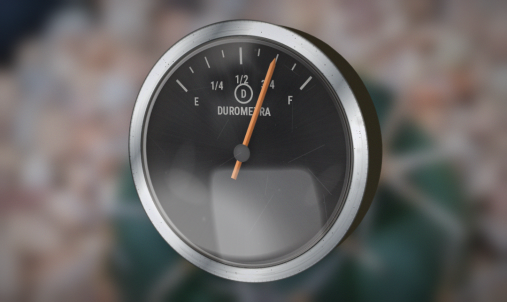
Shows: 0.75
